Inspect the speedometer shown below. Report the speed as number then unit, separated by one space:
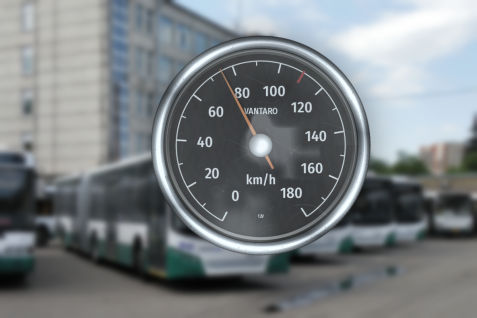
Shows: 75 km/h
